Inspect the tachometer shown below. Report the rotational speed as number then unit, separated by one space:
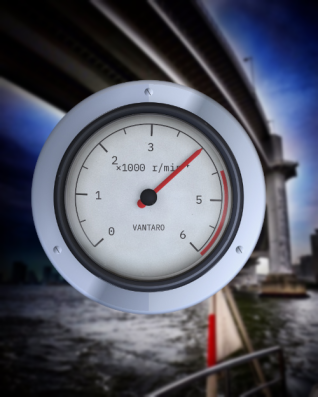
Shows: 4000 rpm
